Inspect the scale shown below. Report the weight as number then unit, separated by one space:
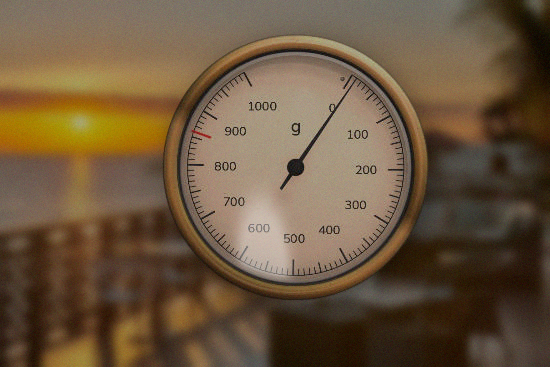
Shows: 10 g
